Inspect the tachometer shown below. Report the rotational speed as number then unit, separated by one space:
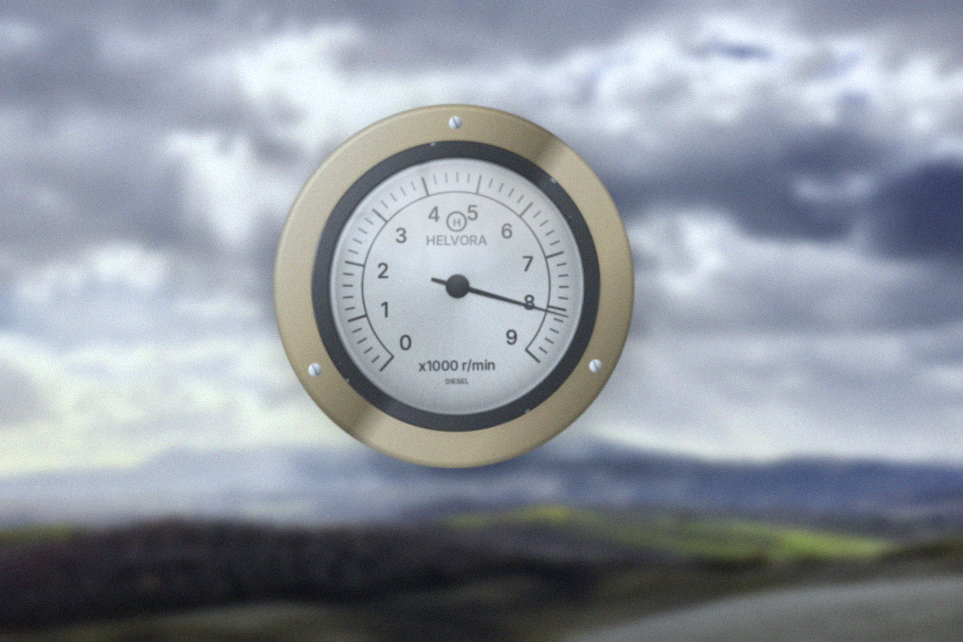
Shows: 8100 rpm
